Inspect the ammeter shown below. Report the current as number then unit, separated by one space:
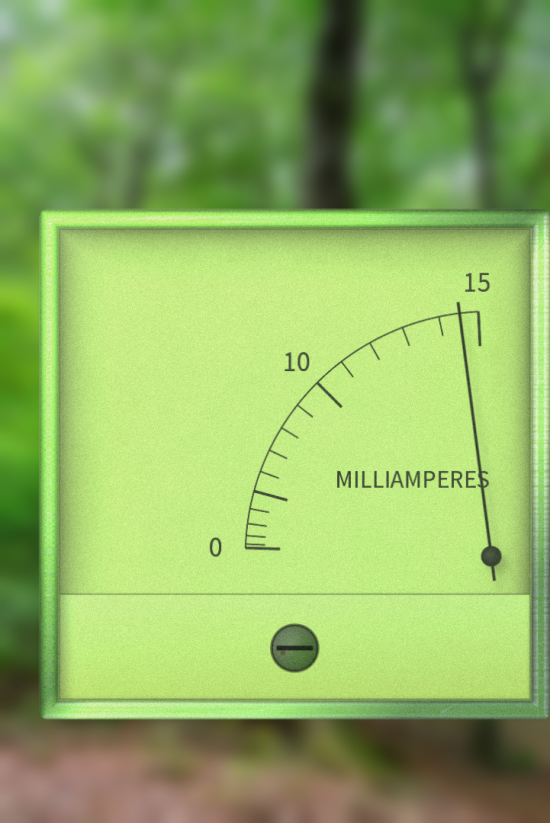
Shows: 14.5 mA
